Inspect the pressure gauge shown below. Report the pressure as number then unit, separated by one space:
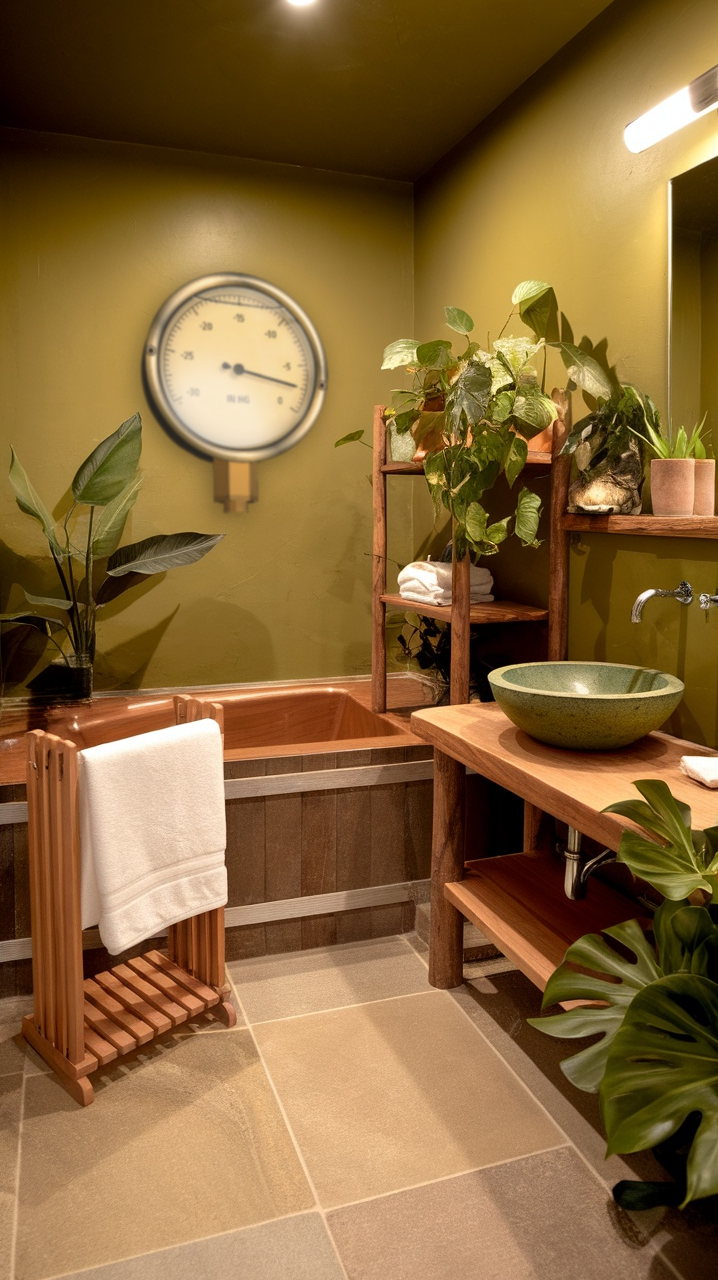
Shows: -2.5 inHg
